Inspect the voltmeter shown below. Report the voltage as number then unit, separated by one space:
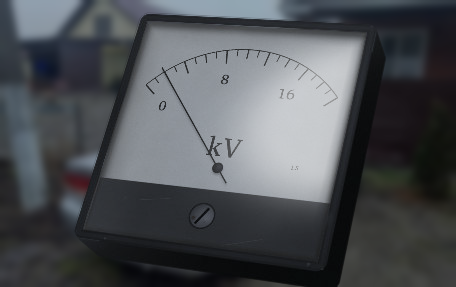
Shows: 2 kV
